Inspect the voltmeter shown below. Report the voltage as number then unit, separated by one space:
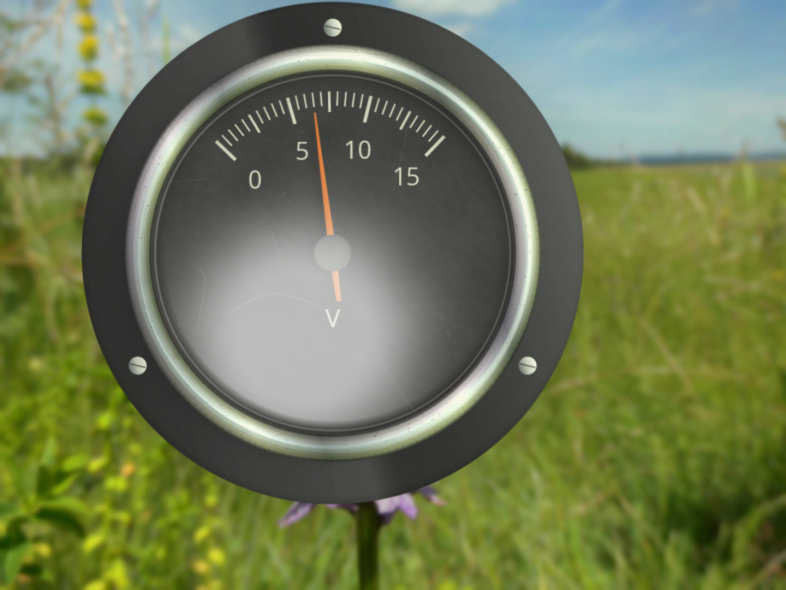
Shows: 6.5 V
